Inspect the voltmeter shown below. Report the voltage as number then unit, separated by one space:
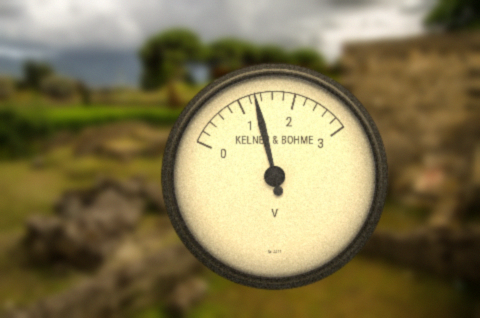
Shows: 1.3 V
